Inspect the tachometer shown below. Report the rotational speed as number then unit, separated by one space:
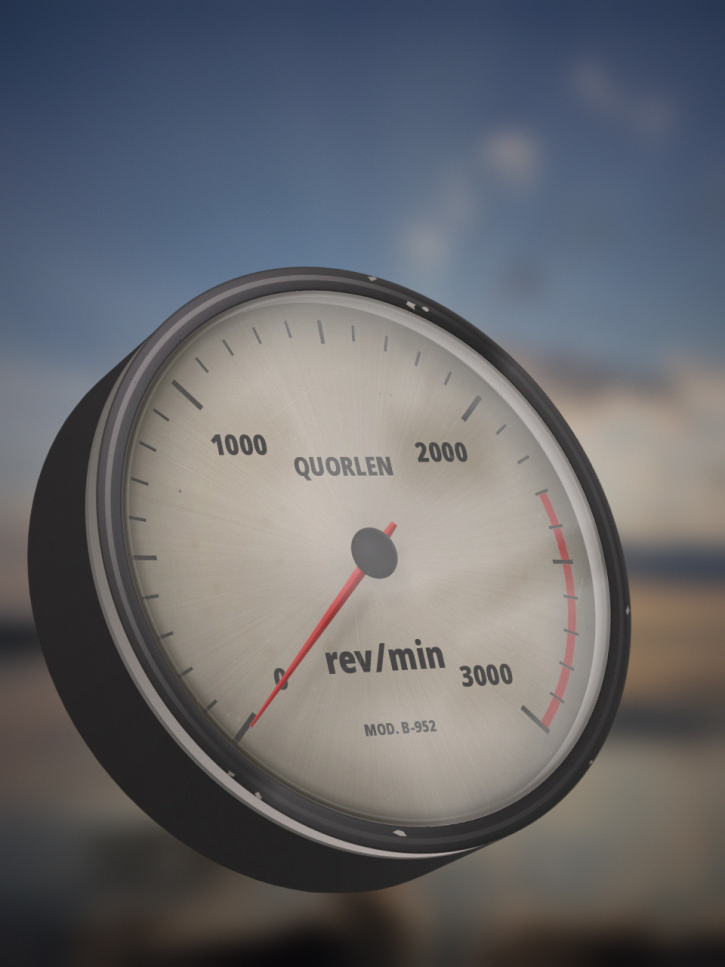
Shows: 0 rpm
